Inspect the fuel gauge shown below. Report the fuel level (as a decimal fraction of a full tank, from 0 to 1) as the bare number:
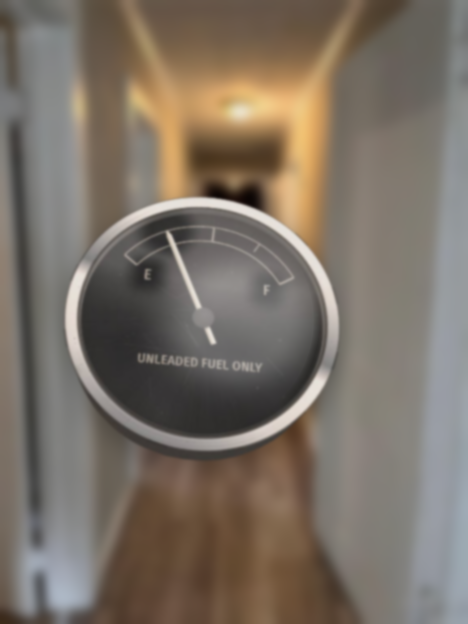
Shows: 0.25
